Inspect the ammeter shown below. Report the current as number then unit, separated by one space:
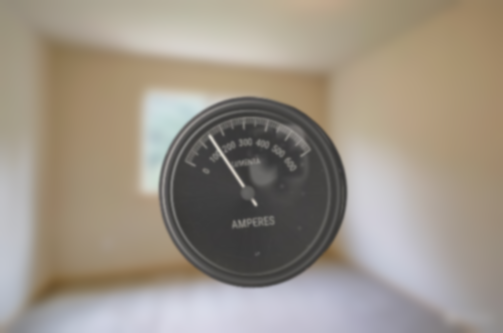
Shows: 150 A
